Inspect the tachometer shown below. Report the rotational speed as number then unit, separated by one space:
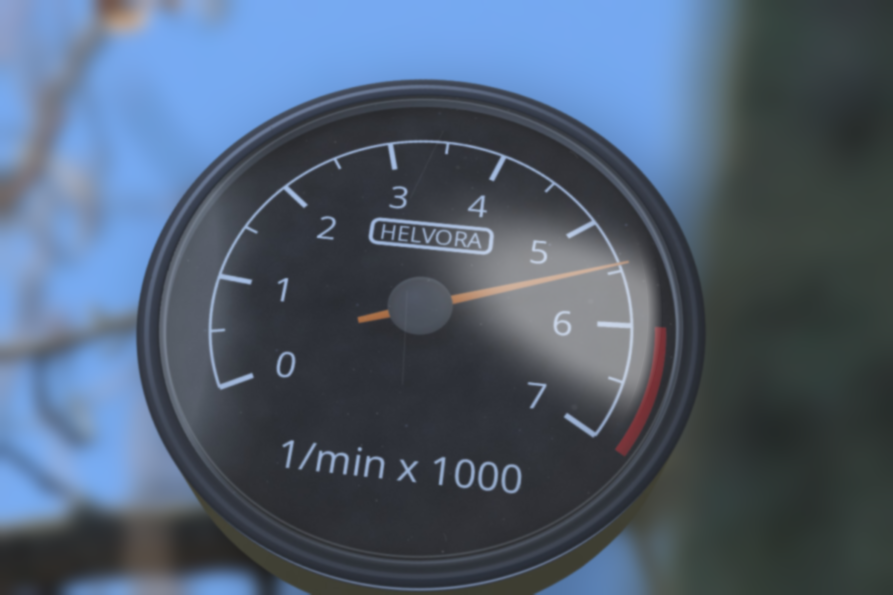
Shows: 5500 rpm
